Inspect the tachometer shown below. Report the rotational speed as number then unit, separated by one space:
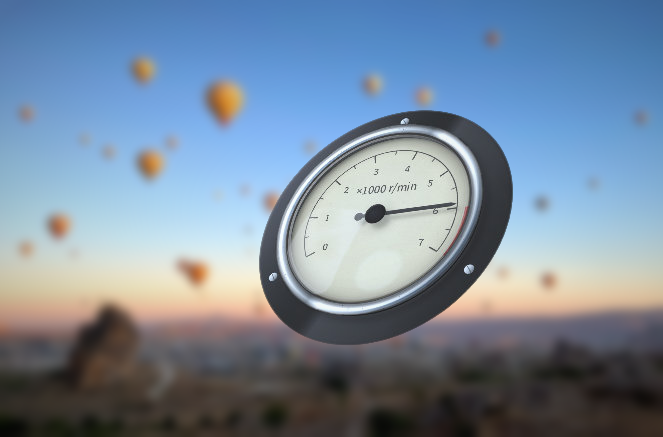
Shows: 6000 rpm
